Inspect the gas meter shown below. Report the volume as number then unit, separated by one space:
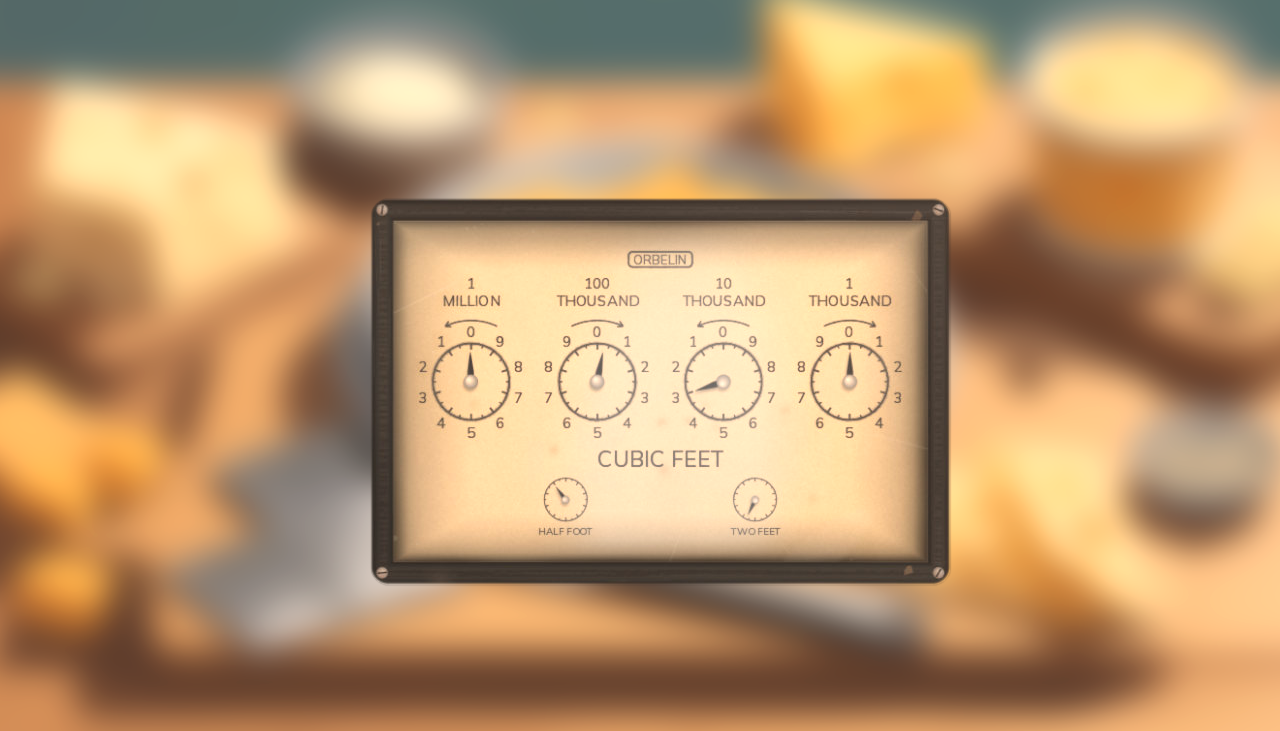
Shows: 3000 ft³
